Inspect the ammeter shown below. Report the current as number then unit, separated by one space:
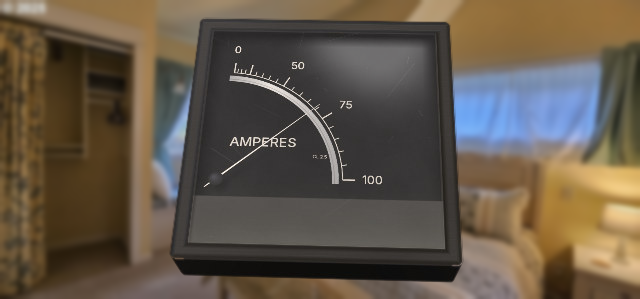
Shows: 70 A
